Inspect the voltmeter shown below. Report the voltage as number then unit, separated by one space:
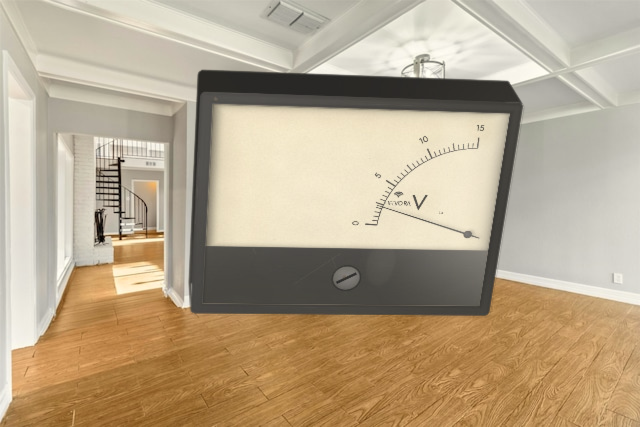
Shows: 2.5 V
